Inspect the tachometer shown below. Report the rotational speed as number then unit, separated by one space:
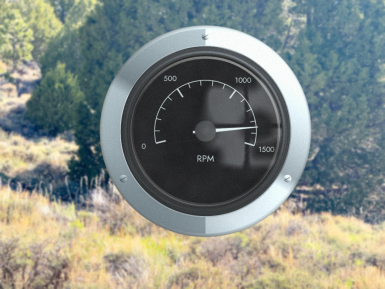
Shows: 1350 rpm
